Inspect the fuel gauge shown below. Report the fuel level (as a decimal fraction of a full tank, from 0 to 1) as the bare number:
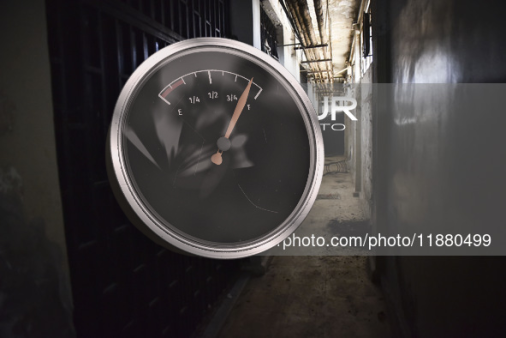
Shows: 0.875
